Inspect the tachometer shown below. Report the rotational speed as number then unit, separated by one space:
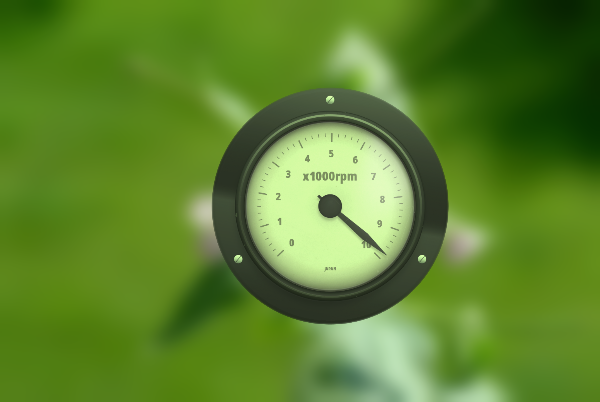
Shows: 9800 rpm
